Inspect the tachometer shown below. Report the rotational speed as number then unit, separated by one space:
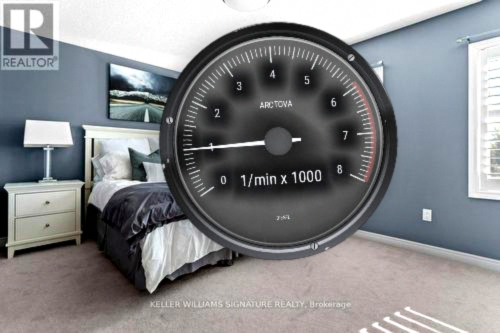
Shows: 1000 rpm
